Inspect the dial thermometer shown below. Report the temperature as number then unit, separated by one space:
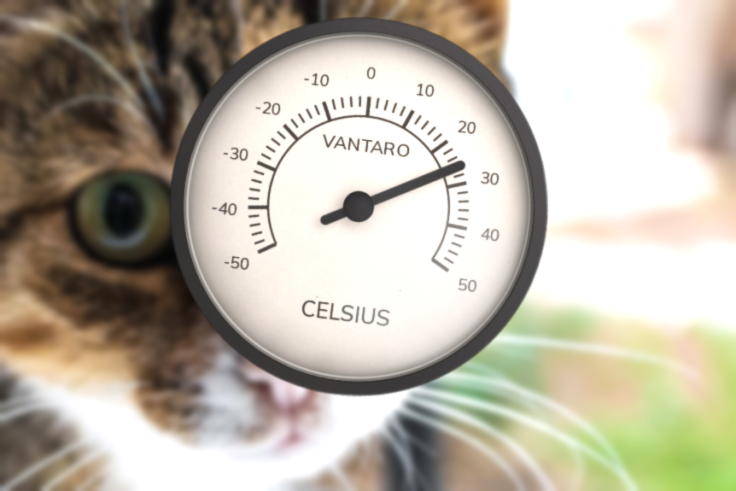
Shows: 26 °C
